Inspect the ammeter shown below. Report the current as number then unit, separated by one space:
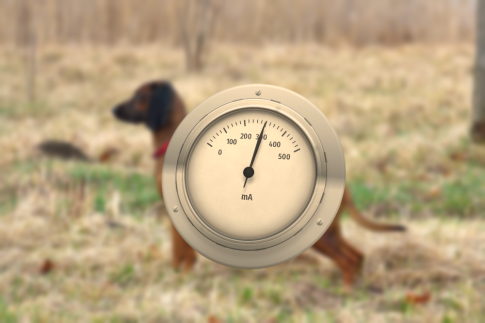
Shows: 300 mA
